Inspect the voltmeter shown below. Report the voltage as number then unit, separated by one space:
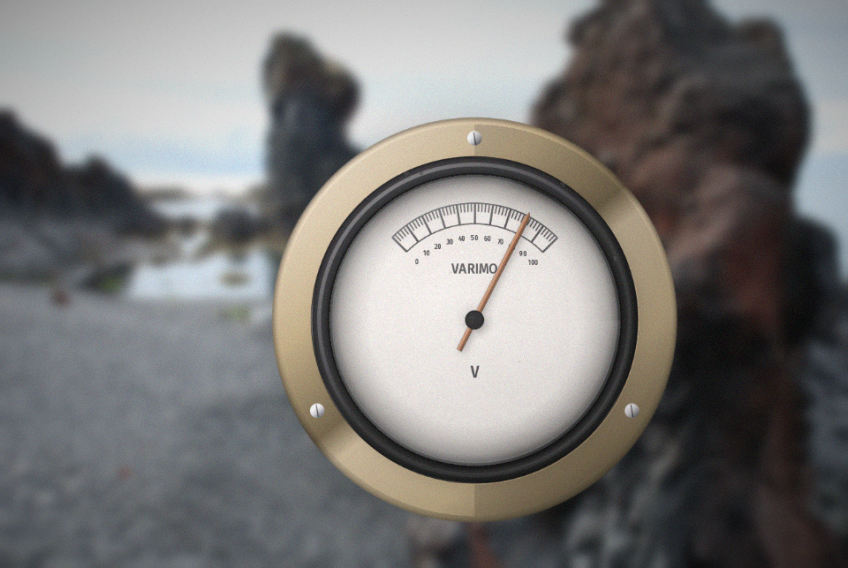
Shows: 80 V
